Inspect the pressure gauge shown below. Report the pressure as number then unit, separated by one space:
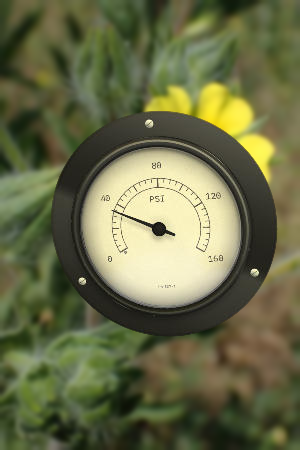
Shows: 35 psi
